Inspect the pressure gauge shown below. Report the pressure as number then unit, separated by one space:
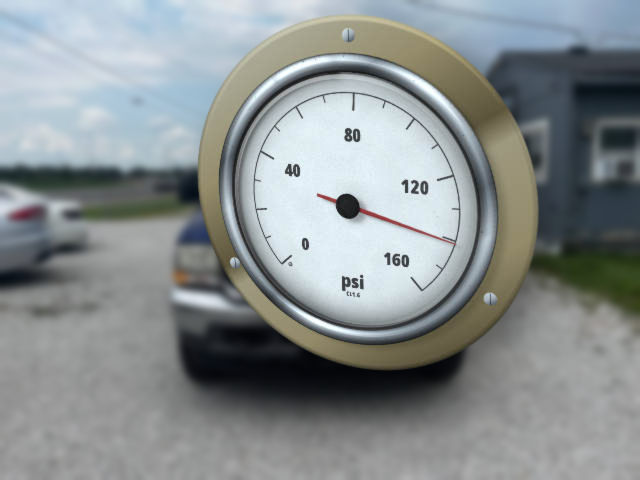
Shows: 140 psi
